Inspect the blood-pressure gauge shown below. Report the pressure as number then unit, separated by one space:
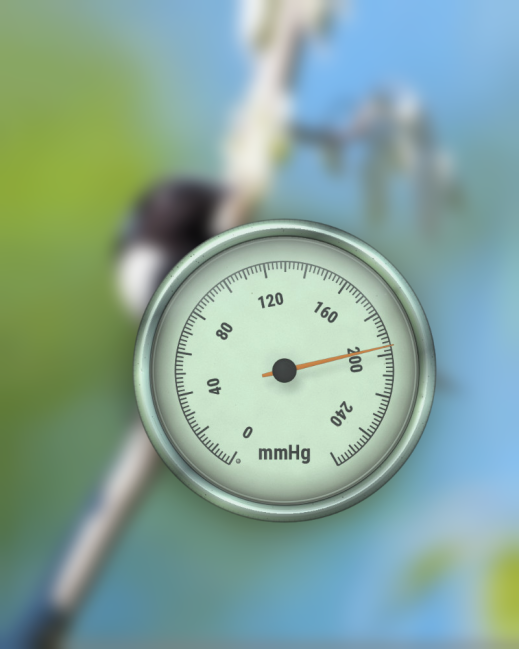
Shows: 196 mmHg
